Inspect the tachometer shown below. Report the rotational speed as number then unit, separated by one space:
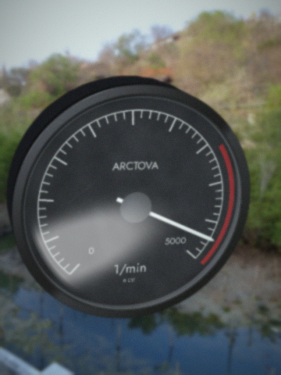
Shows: 4700 rpm
